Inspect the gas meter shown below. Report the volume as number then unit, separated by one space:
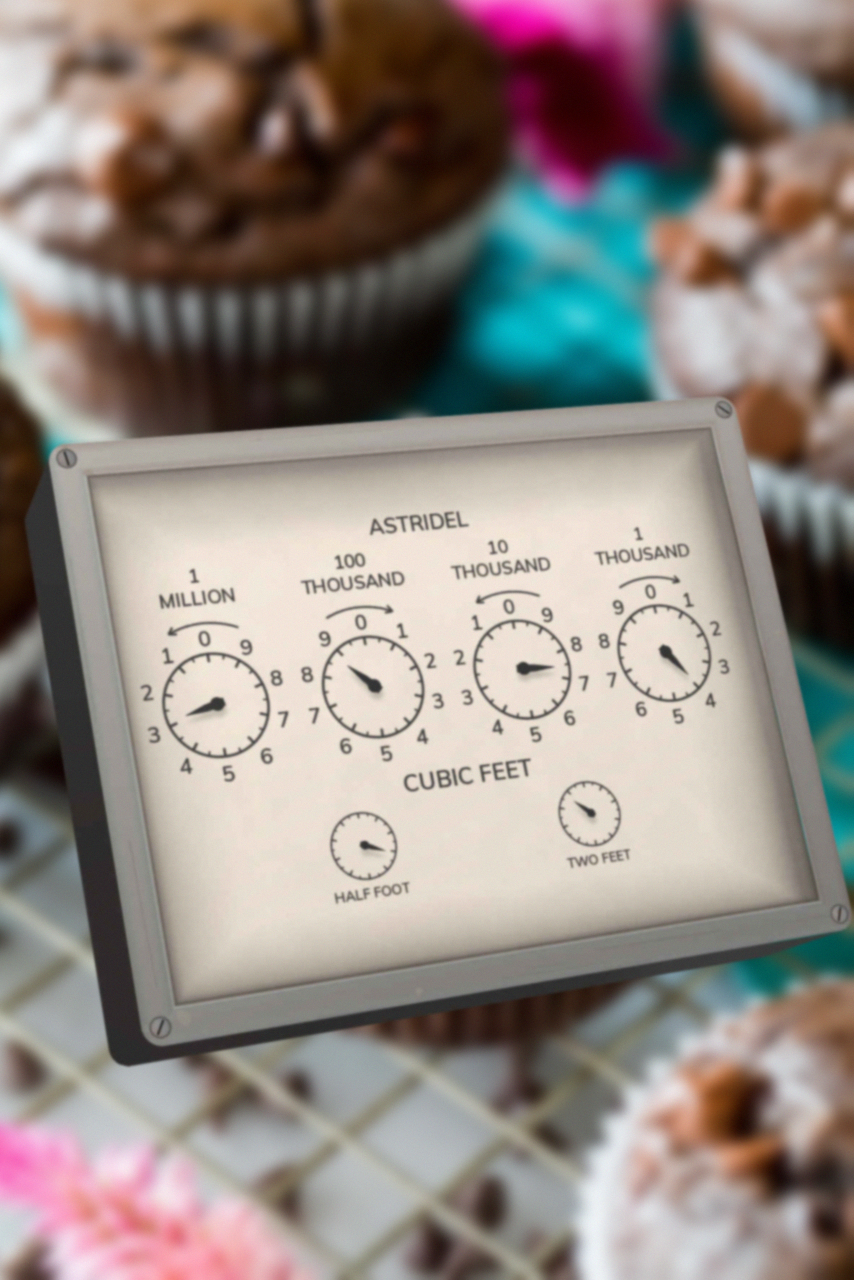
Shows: 287400 ft³
